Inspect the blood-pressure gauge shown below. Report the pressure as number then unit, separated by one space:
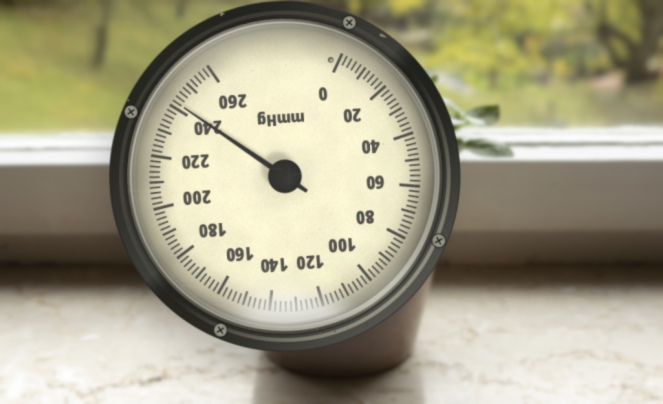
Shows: 242 mmHg
